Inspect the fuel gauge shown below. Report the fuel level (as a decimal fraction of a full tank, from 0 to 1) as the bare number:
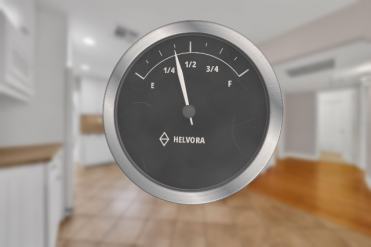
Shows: 0.375
